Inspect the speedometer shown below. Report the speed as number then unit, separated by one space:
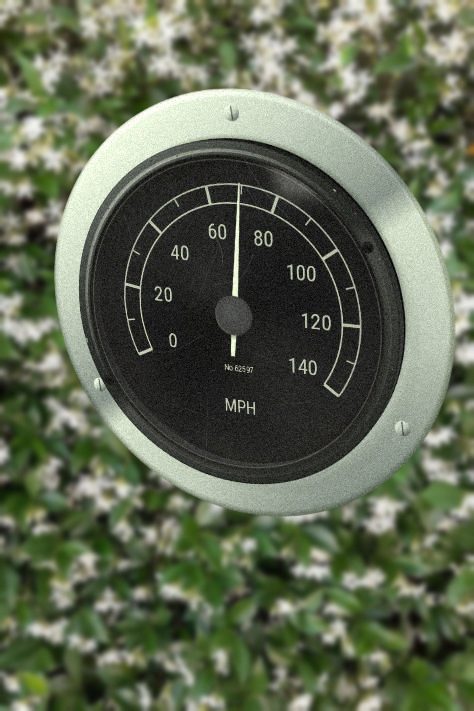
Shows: 70 mph
